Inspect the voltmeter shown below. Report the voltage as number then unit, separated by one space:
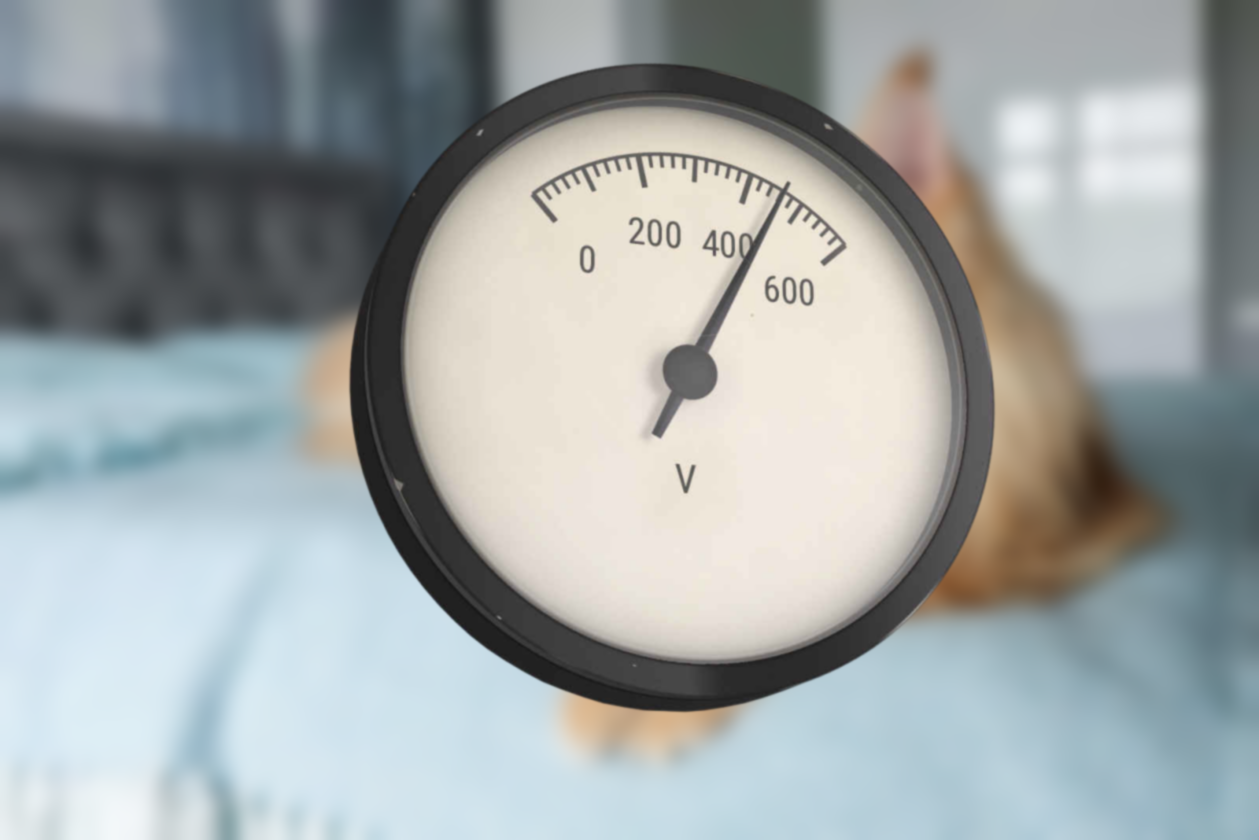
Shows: 460 V
